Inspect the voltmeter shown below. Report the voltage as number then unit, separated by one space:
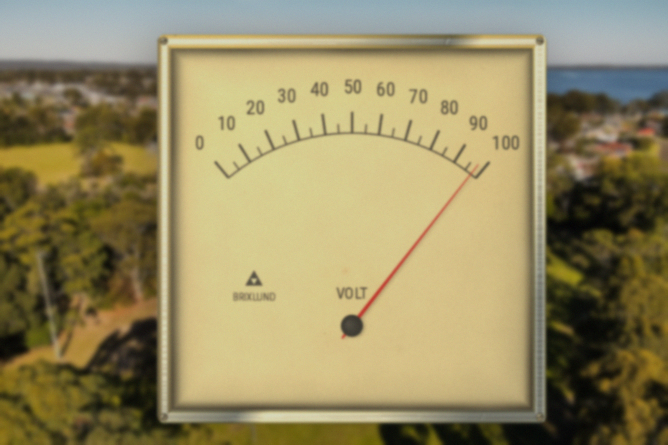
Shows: 97.5 V
